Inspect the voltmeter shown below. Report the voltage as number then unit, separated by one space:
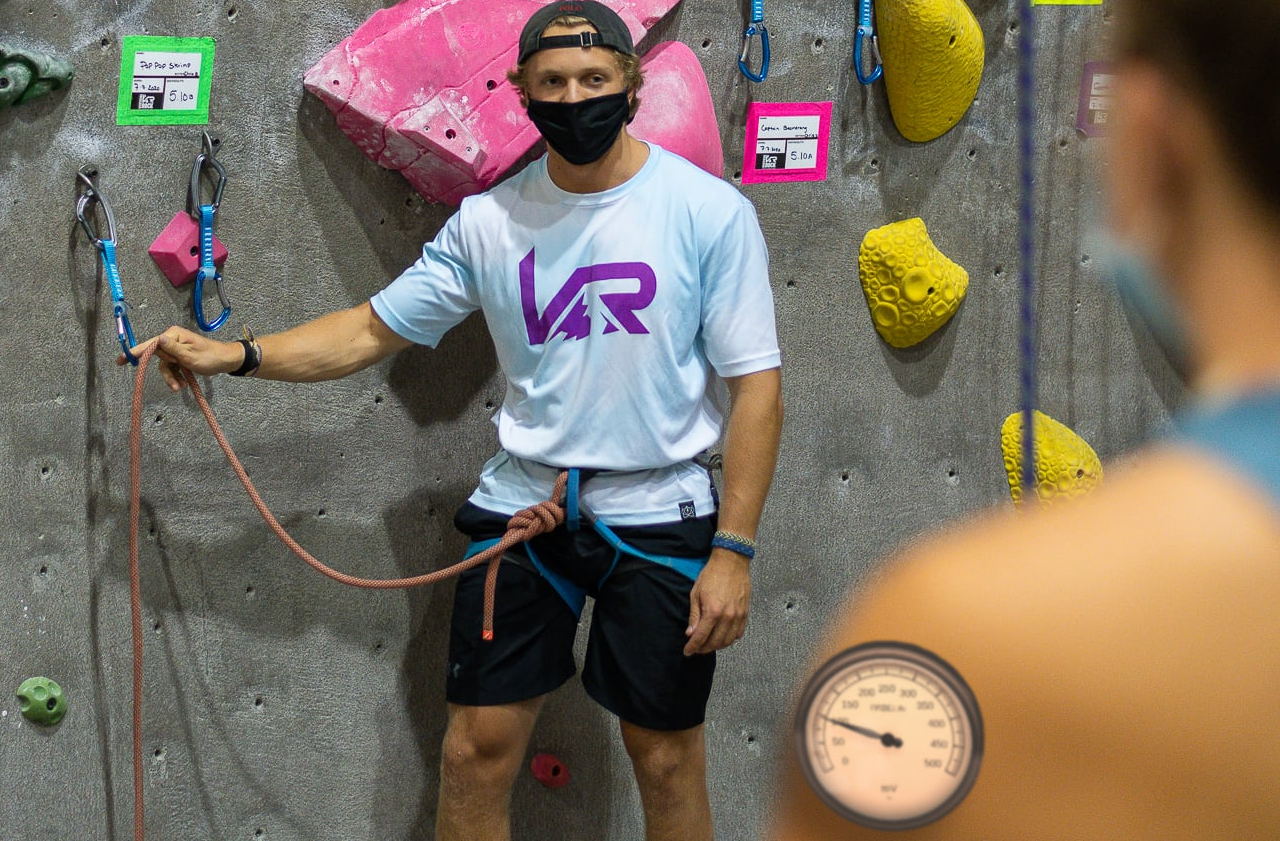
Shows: 100 mV
